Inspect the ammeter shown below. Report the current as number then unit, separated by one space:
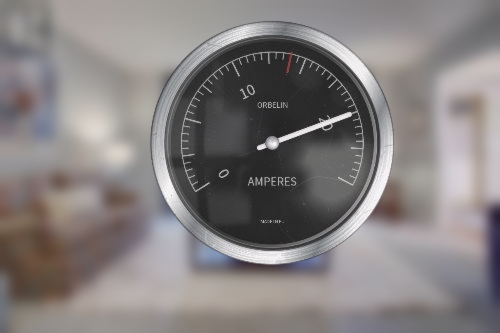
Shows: 20 A
